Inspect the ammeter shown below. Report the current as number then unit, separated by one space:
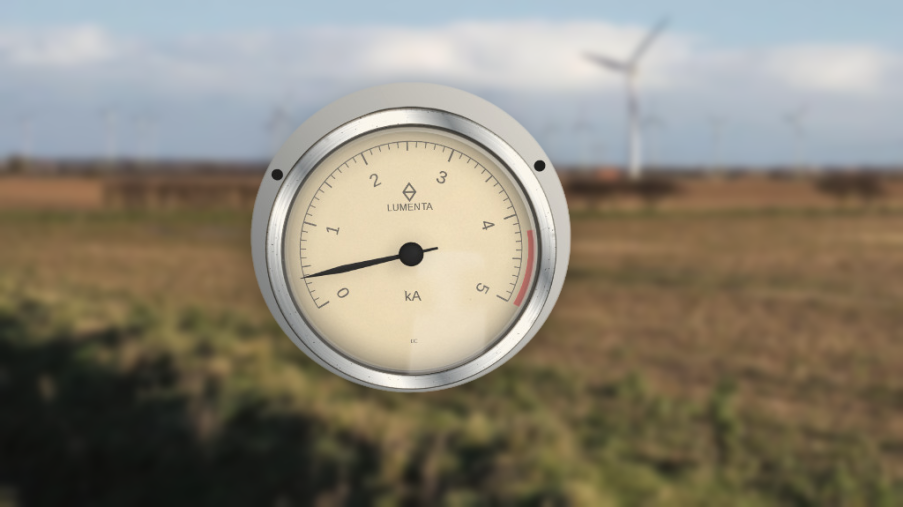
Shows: 0.4 kA
